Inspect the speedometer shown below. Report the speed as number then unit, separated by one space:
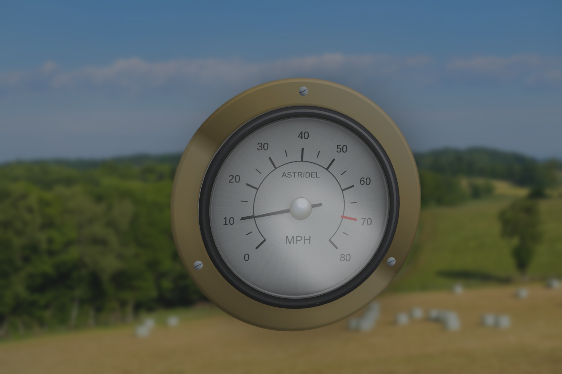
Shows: 10 mph
